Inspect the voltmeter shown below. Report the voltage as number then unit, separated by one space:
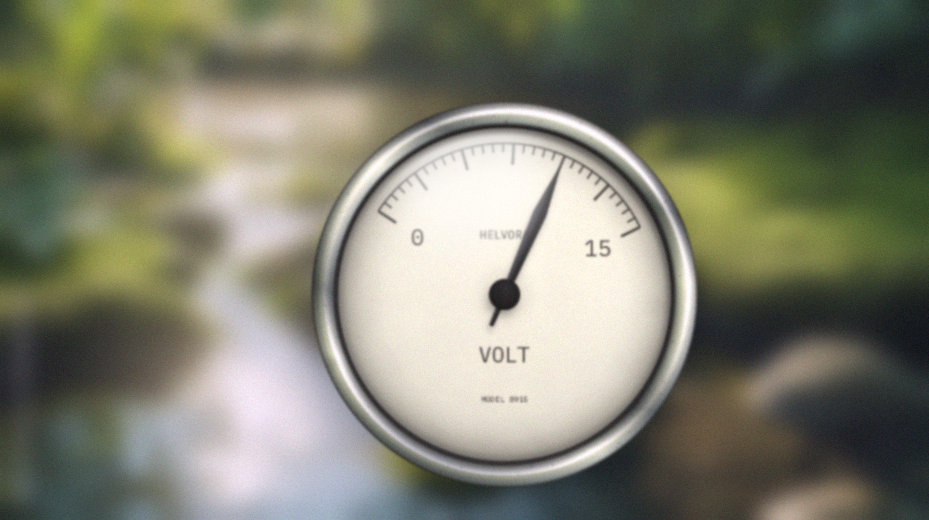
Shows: 10 V
